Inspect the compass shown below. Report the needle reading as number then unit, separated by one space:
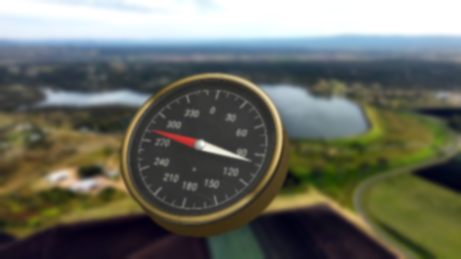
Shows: 280 °
